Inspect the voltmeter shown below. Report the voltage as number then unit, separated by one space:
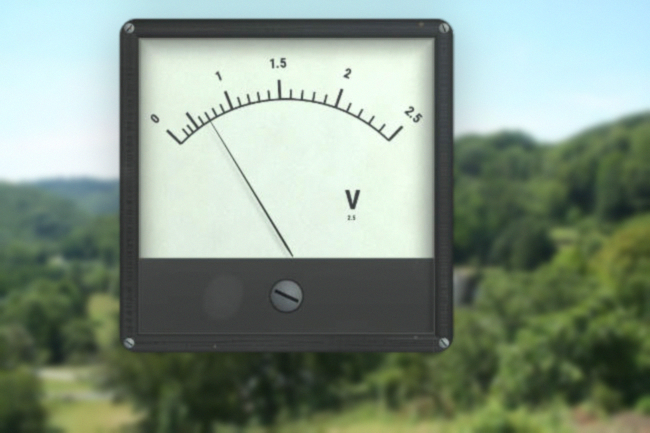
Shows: 0.7 V
